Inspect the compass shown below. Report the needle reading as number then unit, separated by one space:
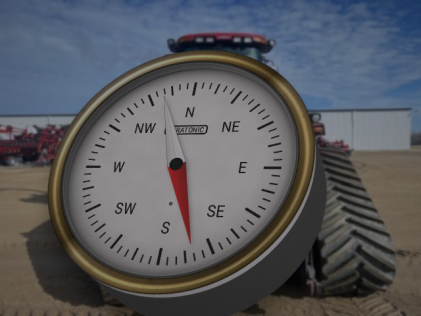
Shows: 160 °
